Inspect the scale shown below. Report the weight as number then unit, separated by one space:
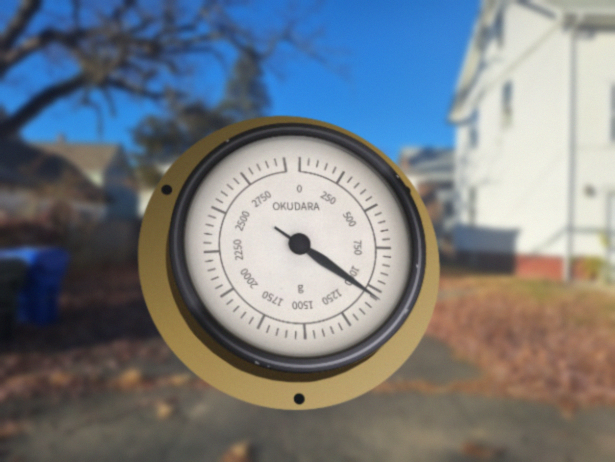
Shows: 1050 g
